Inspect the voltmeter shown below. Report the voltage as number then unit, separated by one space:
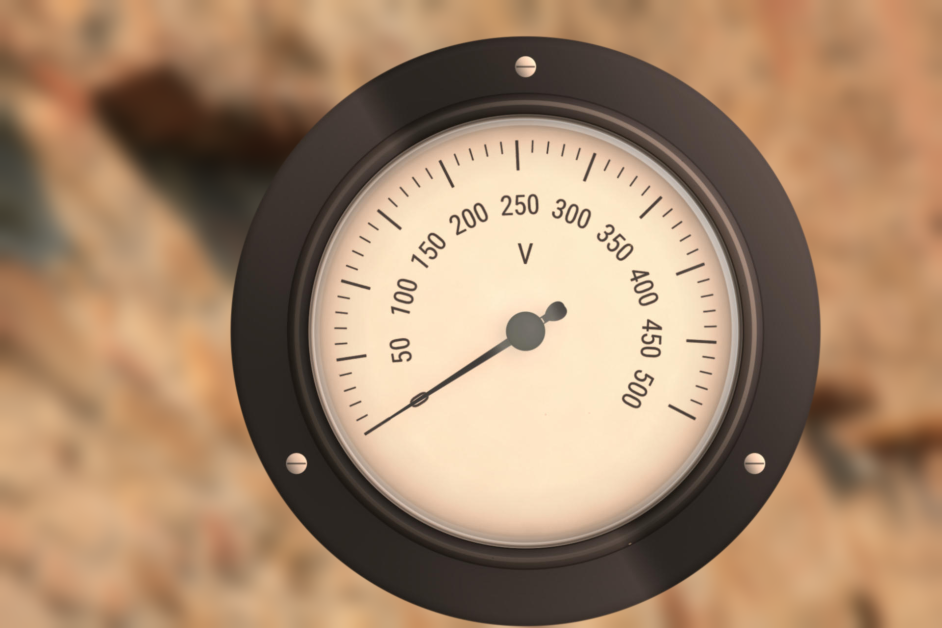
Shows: 0 V
